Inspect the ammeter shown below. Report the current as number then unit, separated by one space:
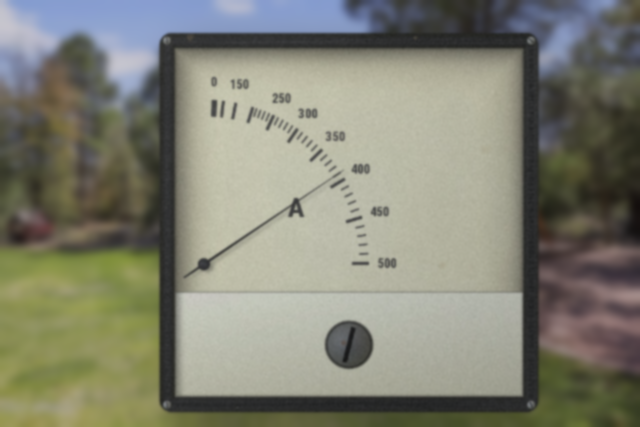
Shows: 390 A
